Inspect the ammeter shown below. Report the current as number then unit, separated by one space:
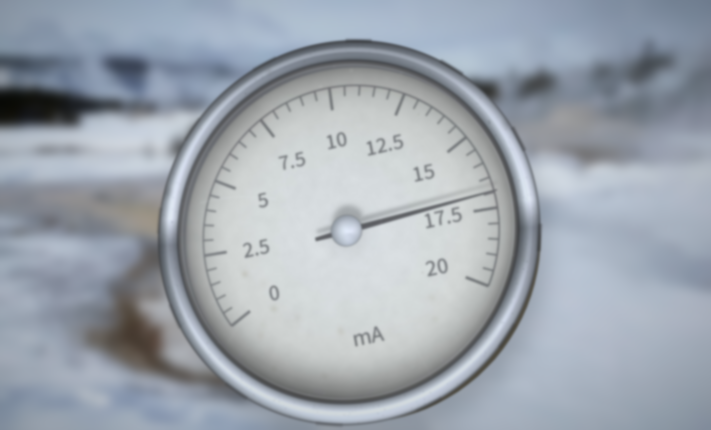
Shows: 17 mA
